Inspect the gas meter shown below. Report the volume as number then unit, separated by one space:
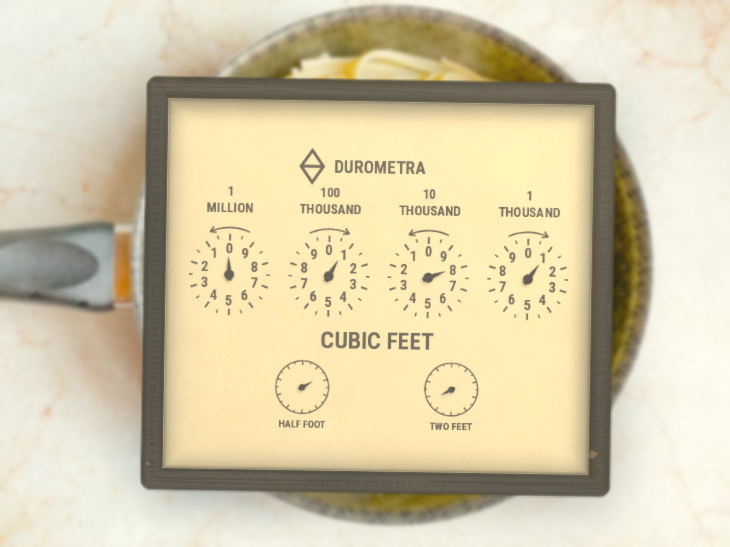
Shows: 8100 ft³
